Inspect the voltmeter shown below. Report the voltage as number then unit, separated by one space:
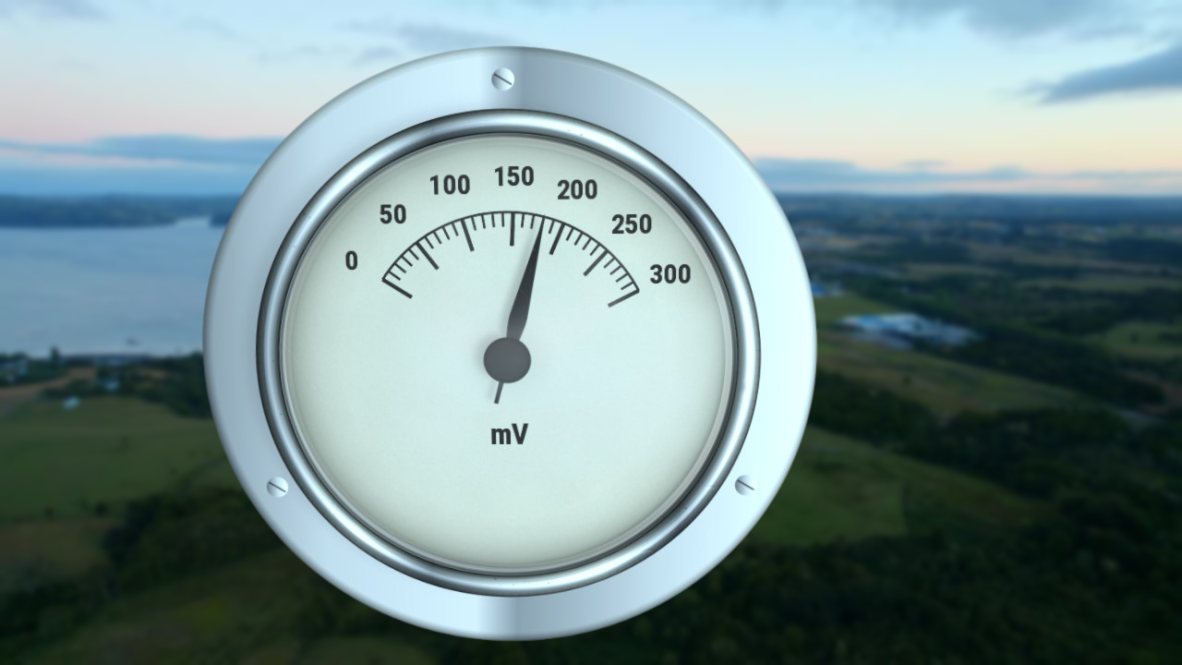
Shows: 180 mV
